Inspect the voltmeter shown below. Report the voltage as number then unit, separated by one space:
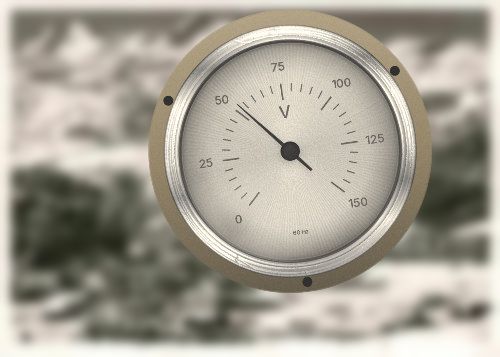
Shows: 52.5 V
